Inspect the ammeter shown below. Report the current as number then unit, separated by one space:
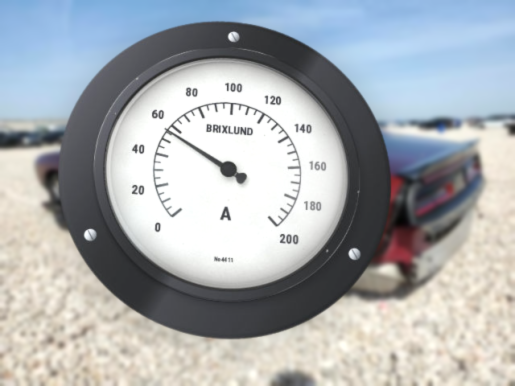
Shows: 55 A
